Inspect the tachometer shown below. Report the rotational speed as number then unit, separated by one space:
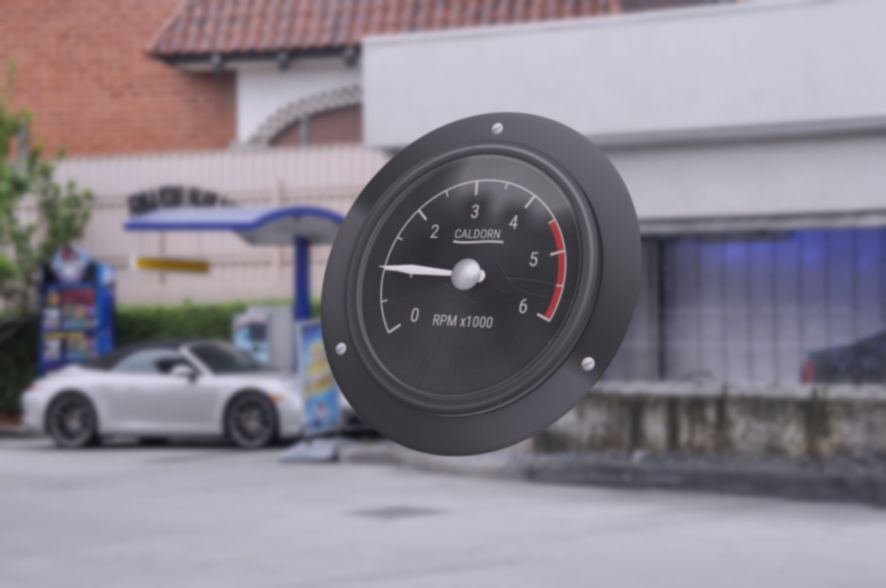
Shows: 1000 rpm
